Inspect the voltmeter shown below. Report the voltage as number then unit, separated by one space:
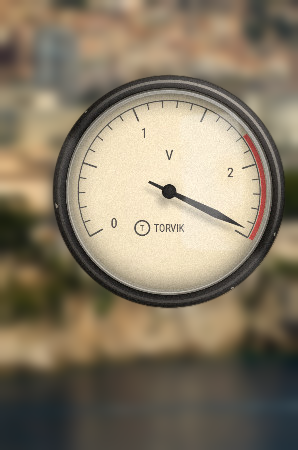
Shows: 2.45 V
